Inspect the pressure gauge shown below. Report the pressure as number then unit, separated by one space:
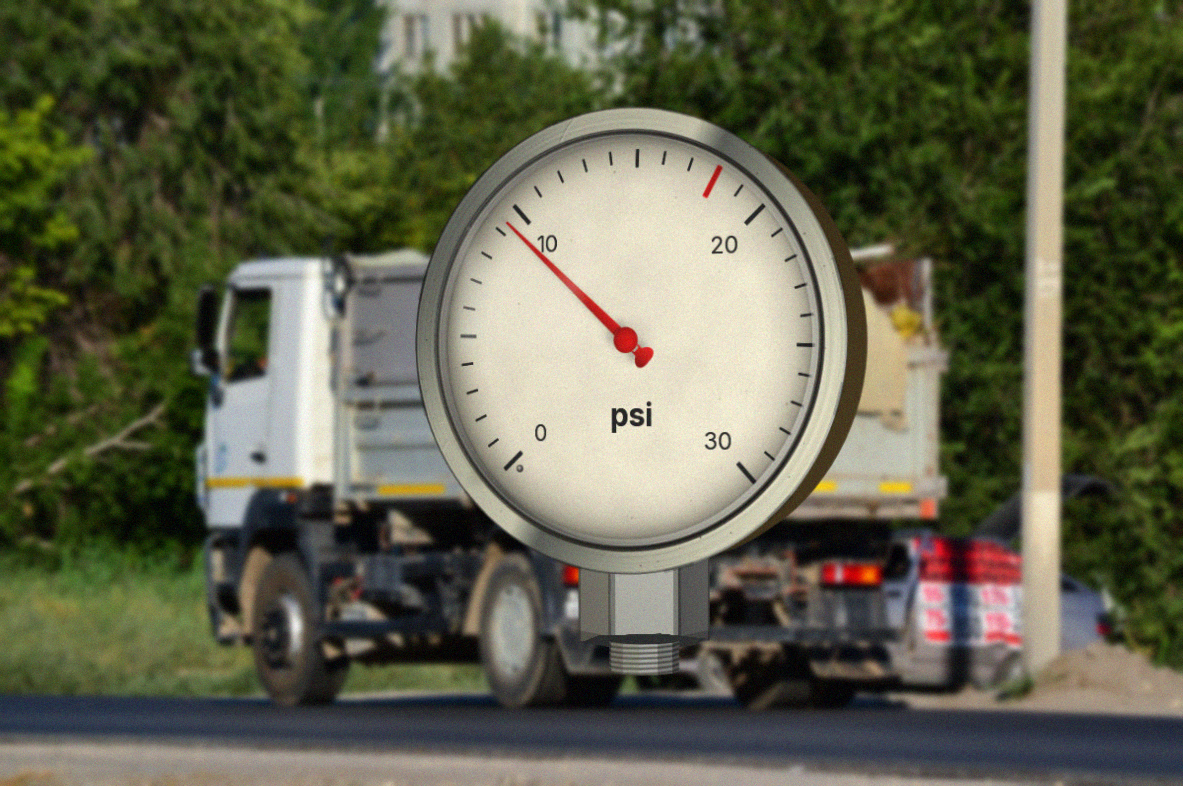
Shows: 9.5 psi
